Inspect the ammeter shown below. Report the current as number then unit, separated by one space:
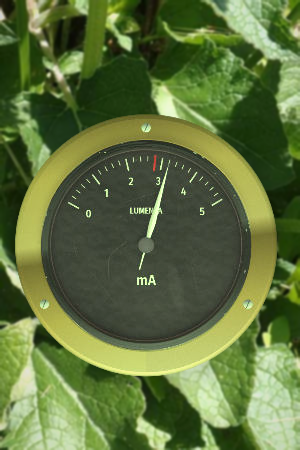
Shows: 3.2 mA
